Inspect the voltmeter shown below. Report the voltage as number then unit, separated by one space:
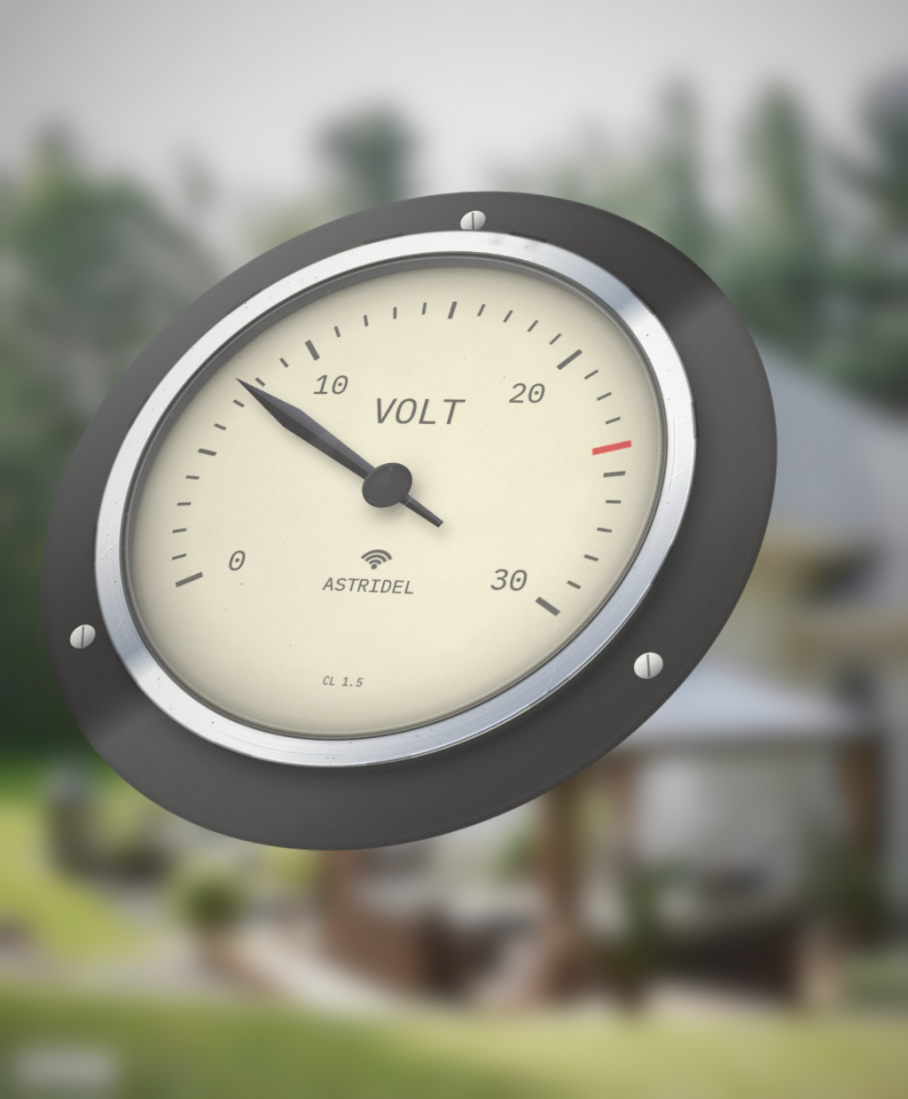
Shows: 7.5 V
